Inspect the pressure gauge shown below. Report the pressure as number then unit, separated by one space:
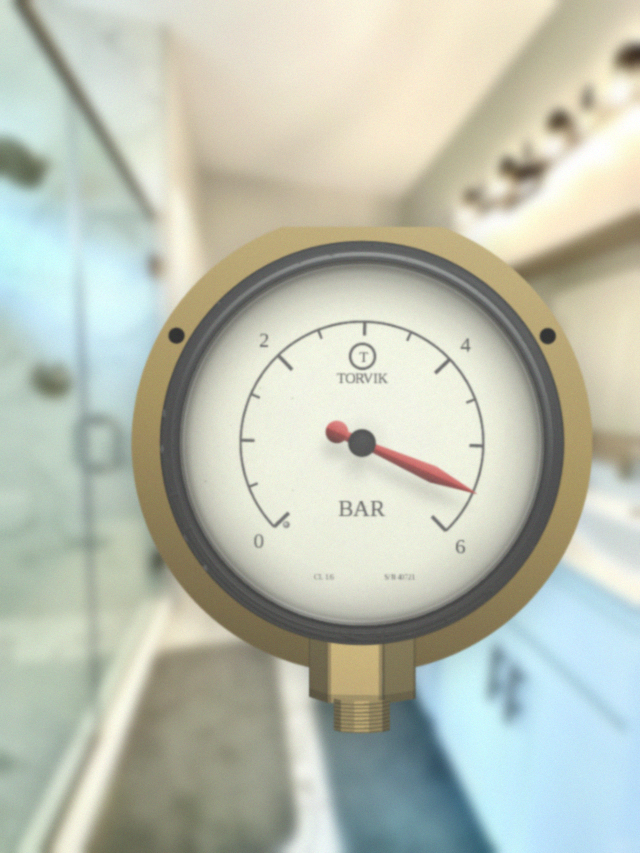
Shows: 5.5 bar
